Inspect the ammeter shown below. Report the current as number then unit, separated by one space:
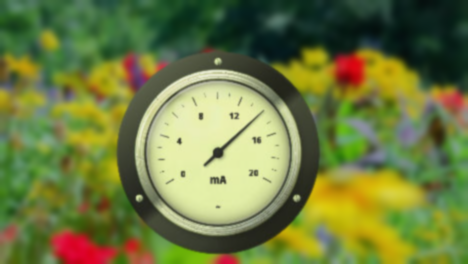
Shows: 14 mA
